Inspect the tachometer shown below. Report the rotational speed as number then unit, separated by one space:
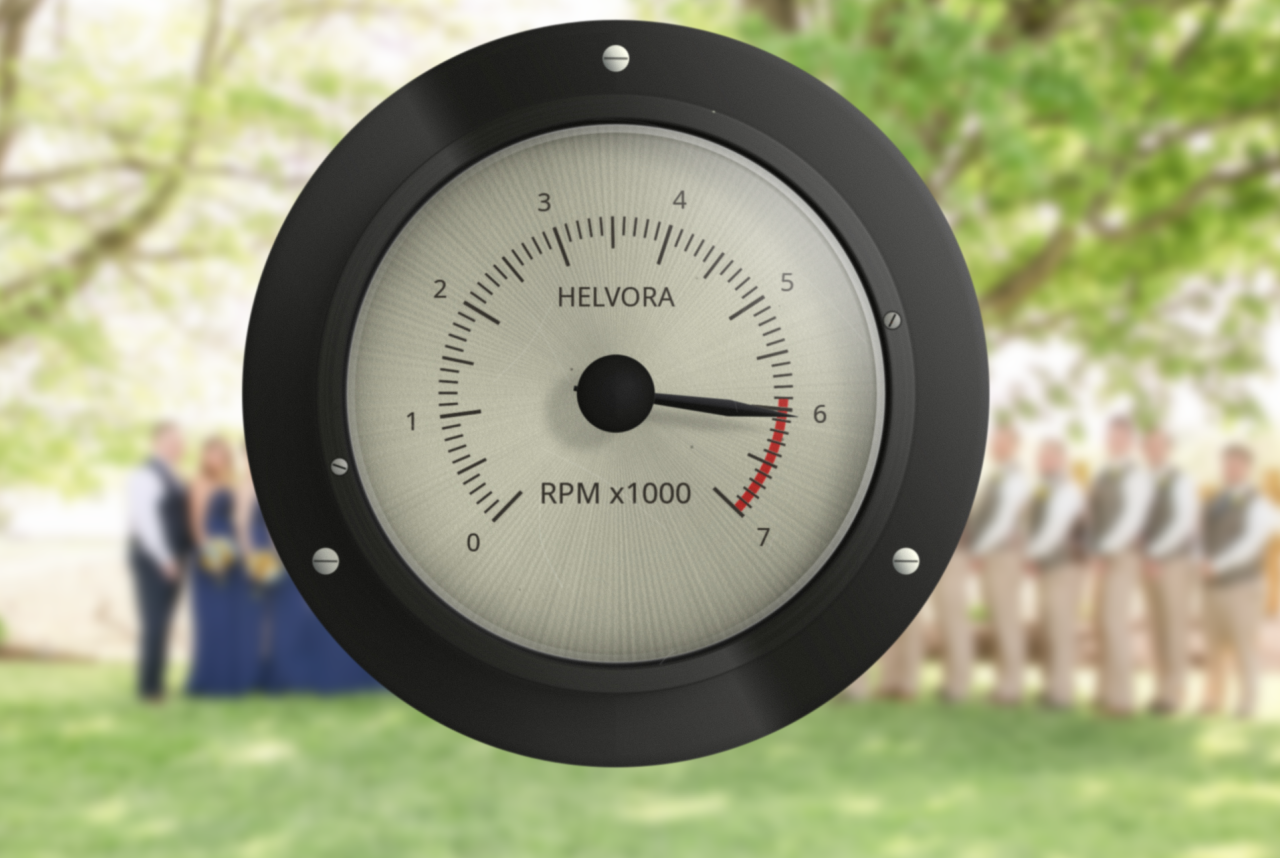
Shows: 6050 rpm
